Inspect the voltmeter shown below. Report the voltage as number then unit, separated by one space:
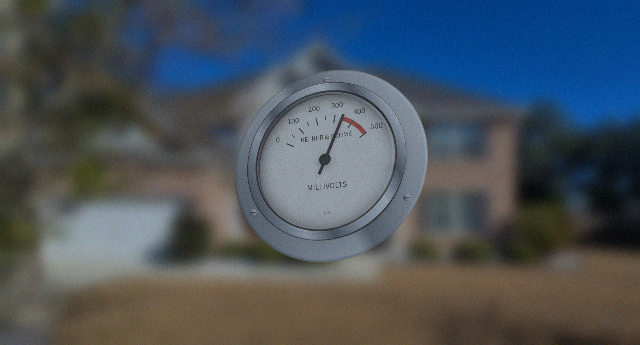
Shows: 350 mV
